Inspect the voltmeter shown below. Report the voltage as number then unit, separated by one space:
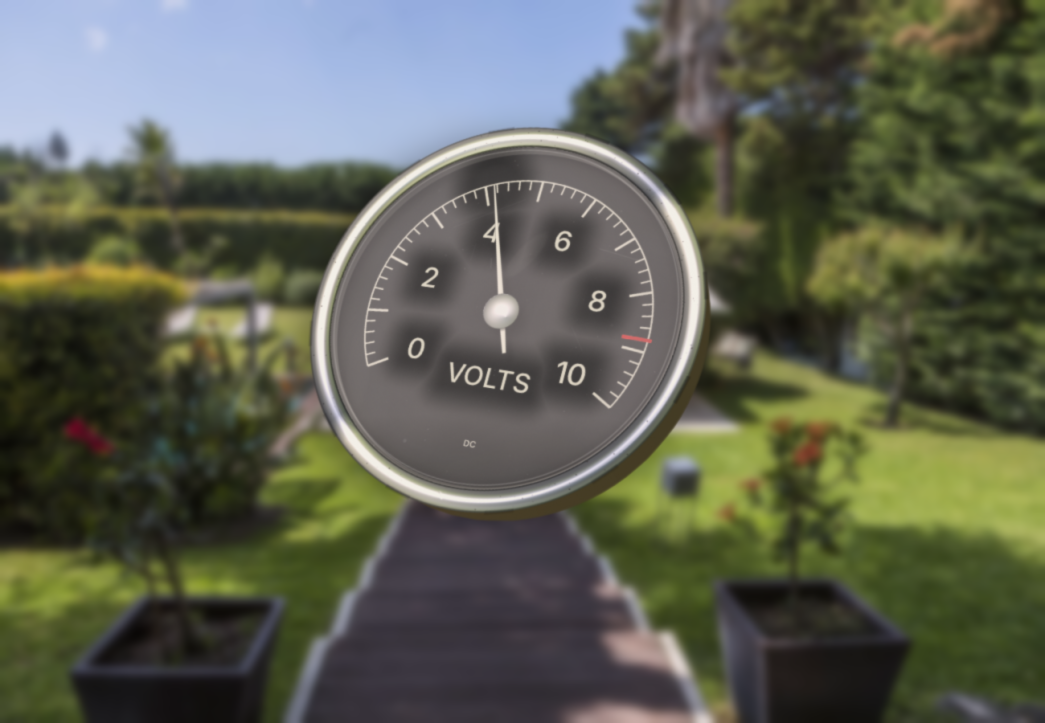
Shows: 4.2 V
